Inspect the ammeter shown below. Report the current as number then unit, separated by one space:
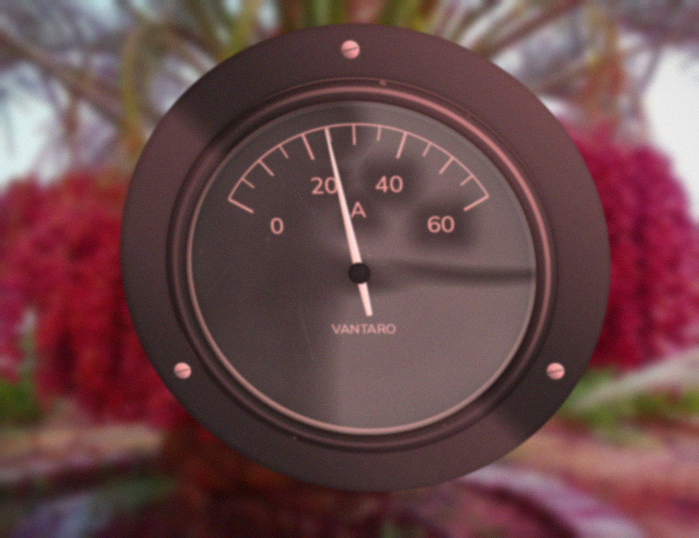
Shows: 25 A
